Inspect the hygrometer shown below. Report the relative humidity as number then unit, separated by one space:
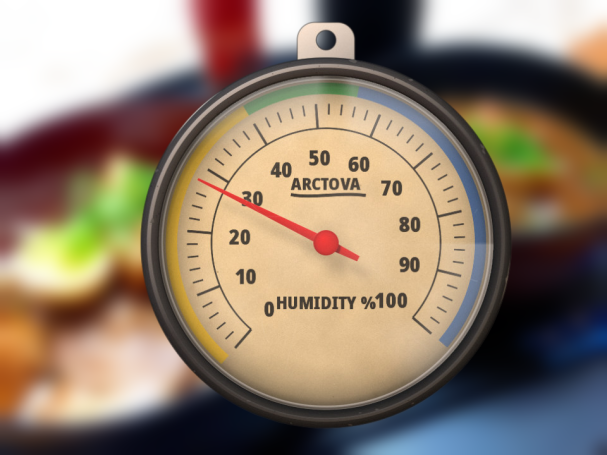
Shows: 28 %
